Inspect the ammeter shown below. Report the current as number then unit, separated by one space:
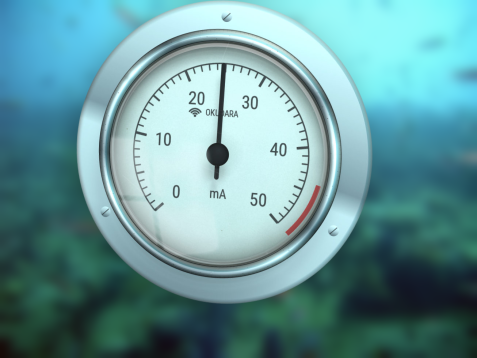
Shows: 25 mA
